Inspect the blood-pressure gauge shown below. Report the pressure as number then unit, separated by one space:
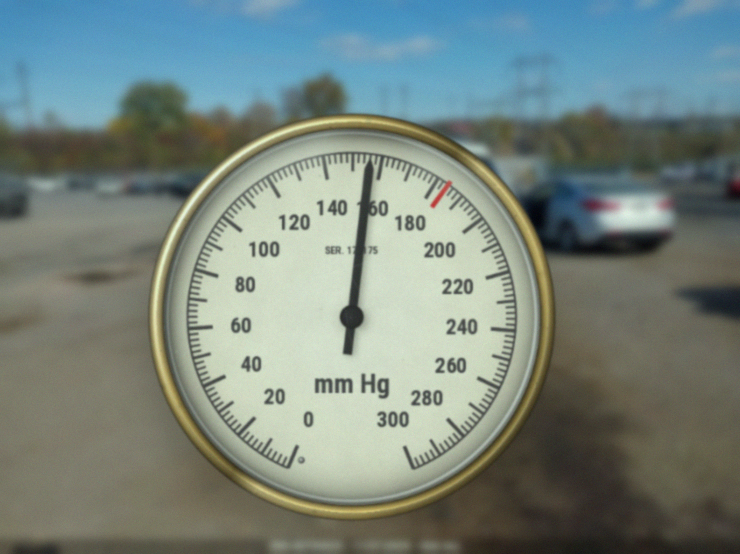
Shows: 156 mmHg
